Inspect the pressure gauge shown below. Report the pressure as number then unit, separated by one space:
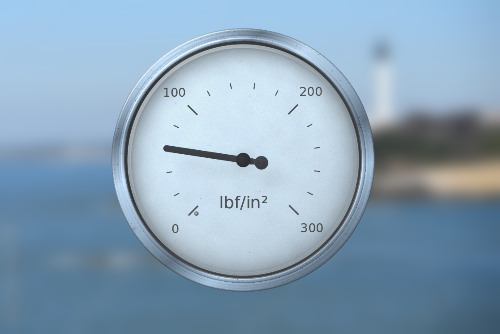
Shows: 60 psi
